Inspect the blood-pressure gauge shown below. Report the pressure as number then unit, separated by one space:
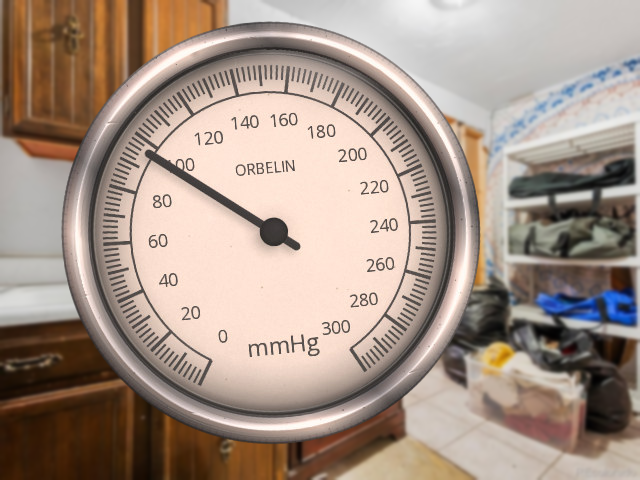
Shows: 96 mmHg
